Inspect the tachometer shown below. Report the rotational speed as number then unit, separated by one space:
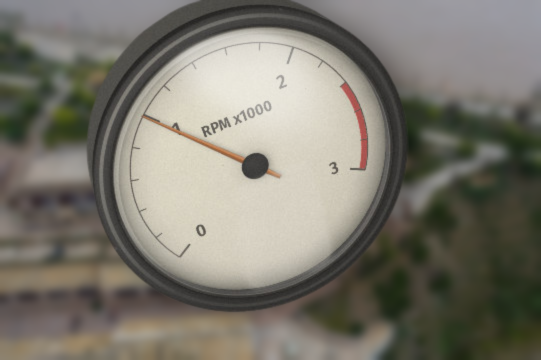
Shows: 1000 rpm
